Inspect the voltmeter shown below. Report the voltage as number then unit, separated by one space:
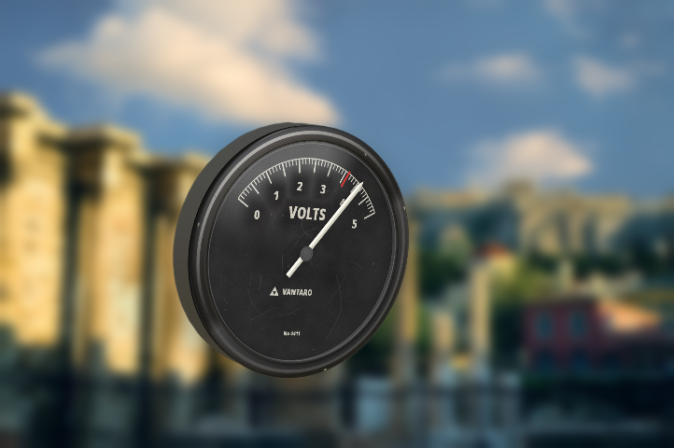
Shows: 4 V
